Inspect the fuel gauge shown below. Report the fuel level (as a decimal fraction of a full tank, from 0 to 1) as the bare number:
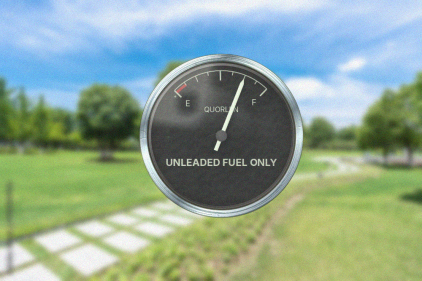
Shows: 0.75
